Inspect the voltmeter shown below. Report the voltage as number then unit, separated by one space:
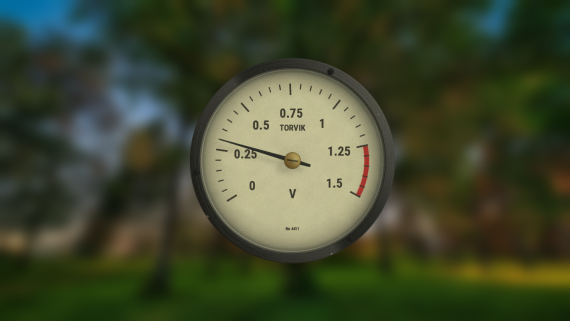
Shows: 0.3 V
